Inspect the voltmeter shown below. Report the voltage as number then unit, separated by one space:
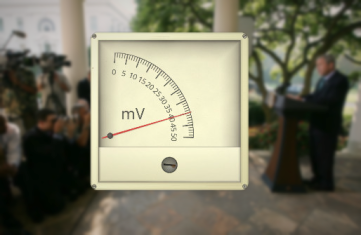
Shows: 40 mV
